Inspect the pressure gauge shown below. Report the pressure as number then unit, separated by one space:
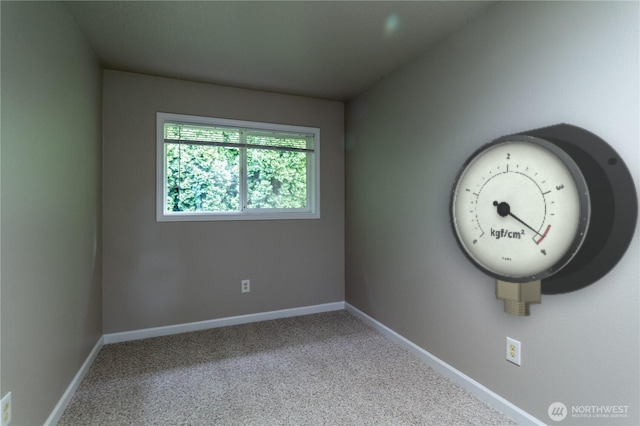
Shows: 3.8 kg/cm²
